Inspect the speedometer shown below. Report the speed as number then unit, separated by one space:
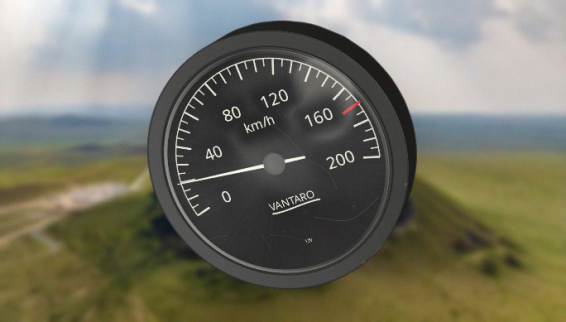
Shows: 20 km/h
